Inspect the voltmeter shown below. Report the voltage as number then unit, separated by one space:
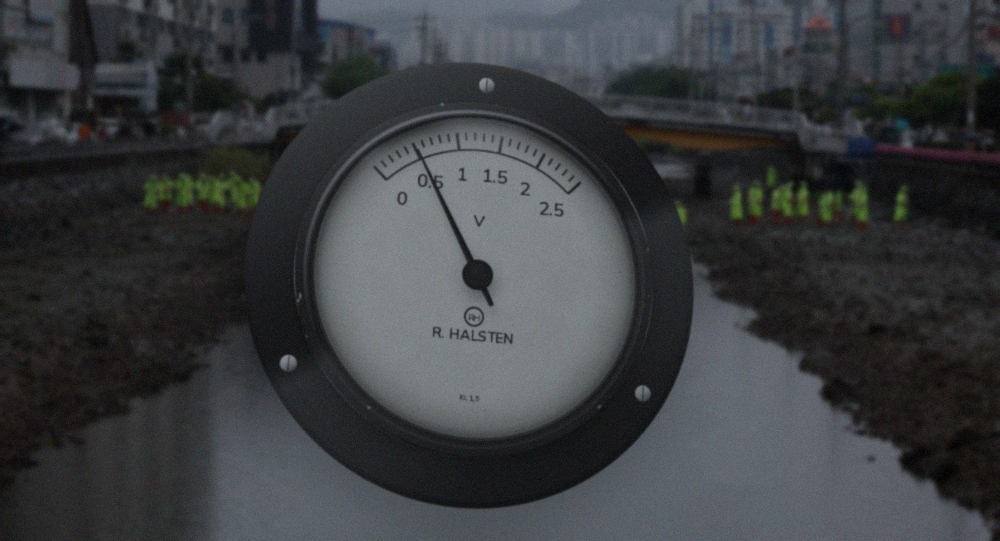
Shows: 0.5 V
